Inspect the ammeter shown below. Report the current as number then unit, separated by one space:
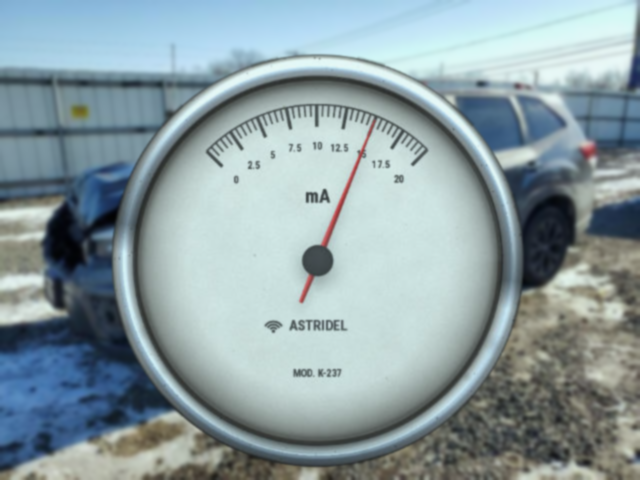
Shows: 15 mA
